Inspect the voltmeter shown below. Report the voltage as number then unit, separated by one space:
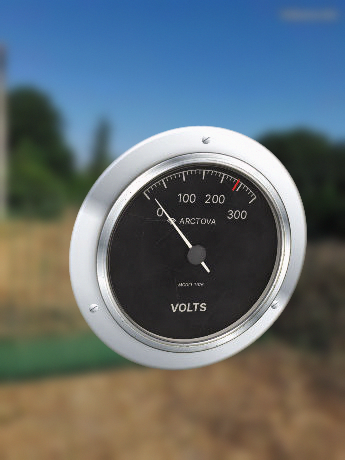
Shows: 10 V
